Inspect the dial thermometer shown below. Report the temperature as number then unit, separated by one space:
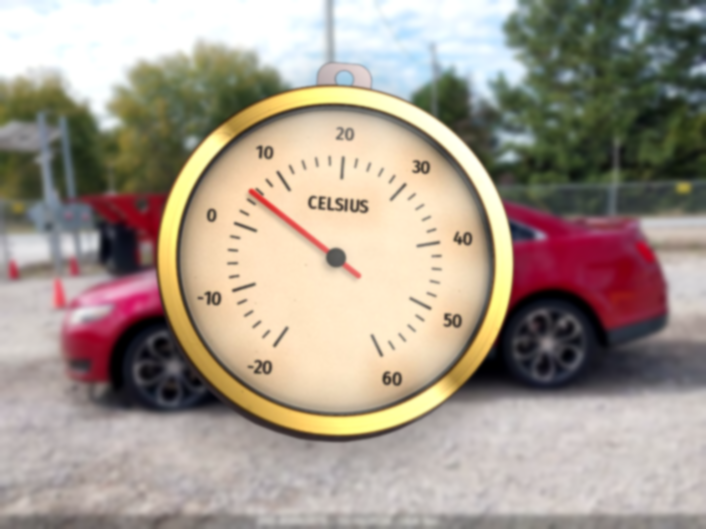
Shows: 5 °C
